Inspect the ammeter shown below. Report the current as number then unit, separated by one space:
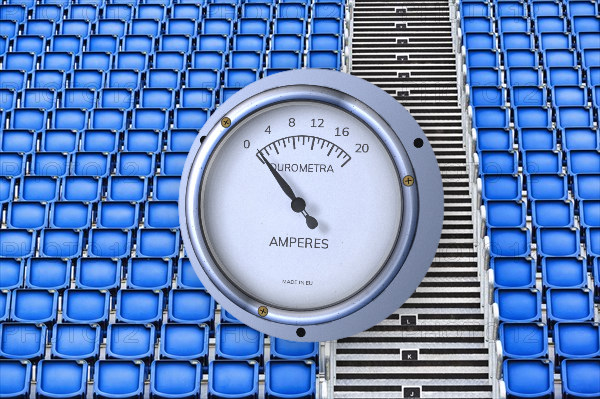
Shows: 1 A
